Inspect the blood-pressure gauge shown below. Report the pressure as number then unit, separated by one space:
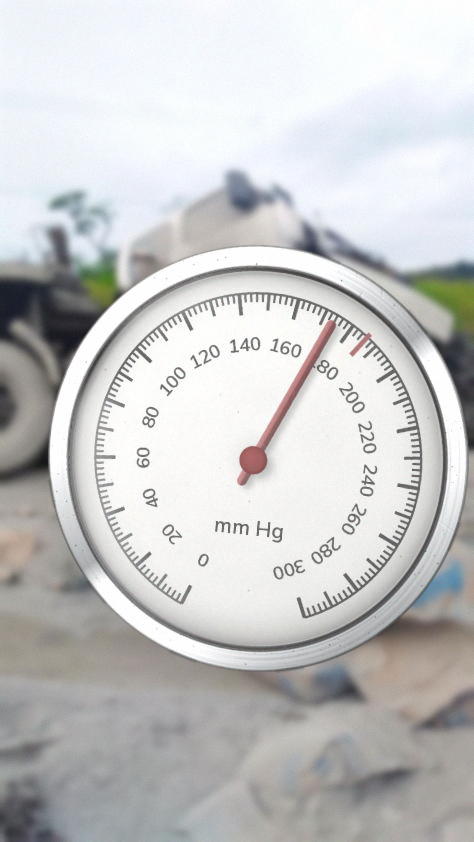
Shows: 174 mmHg
